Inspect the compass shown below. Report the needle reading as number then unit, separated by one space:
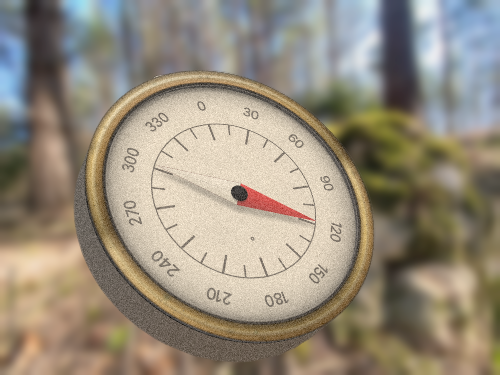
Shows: 120 °
